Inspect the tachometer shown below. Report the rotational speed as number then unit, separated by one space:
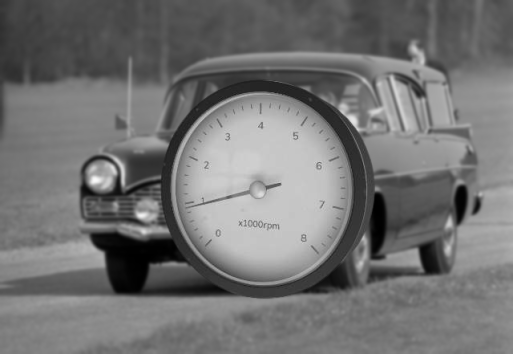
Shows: 900 rpm
